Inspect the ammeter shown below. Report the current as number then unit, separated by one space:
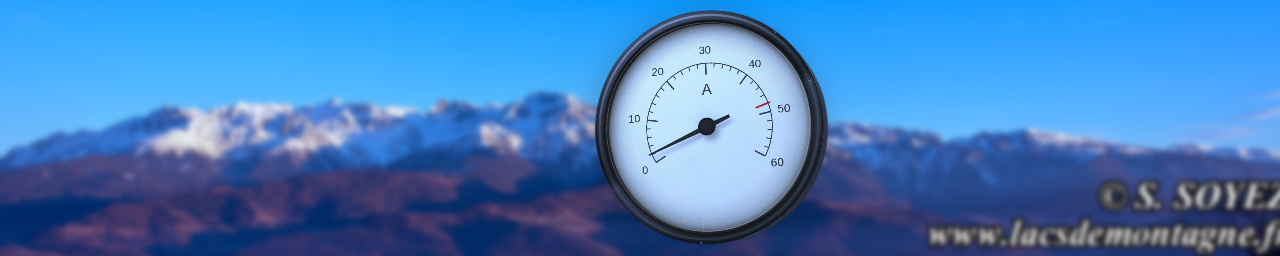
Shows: 2 A
